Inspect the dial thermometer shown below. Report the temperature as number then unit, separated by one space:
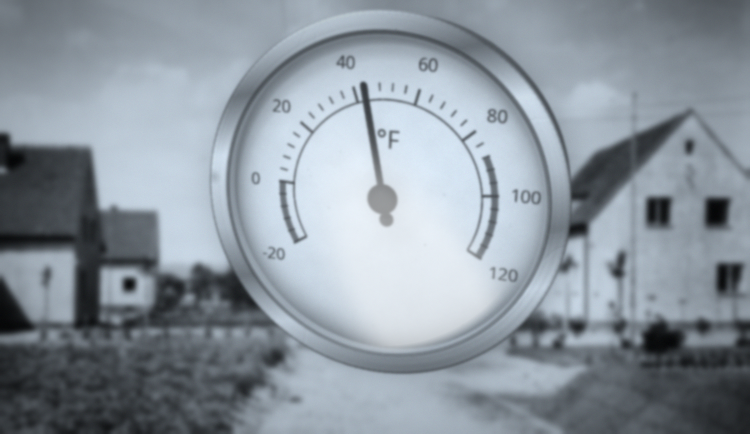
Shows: 44 °F
